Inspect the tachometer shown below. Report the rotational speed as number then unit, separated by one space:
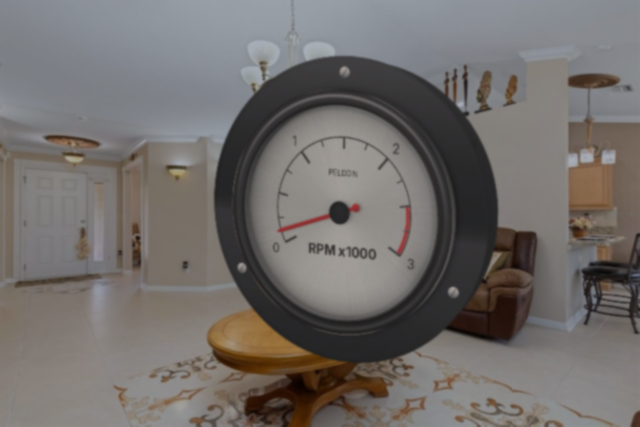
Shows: 125 rpm
